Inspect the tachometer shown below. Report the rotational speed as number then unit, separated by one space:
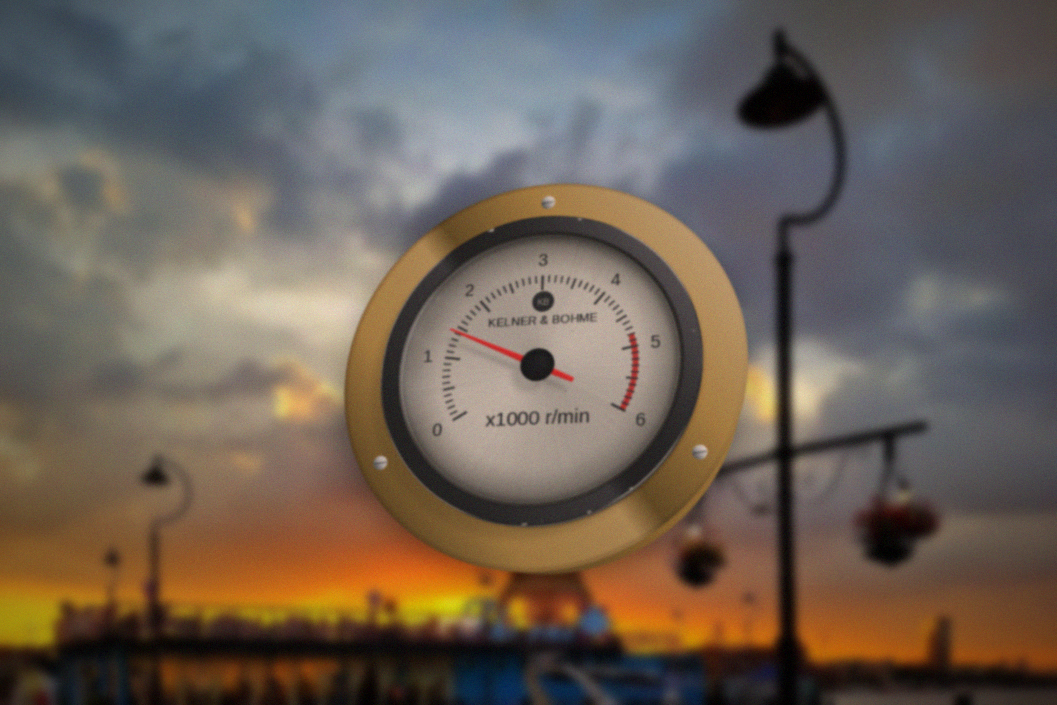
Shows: 1400 rpm
